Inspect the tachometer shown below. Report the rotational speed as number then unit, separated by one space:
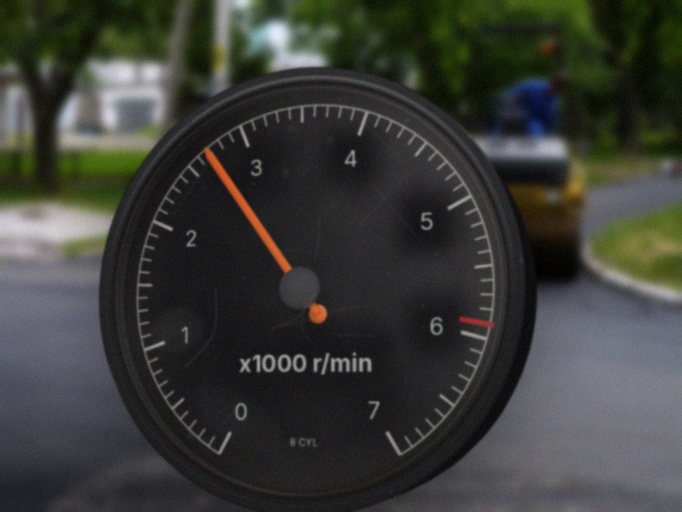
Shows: 2700 rpm
